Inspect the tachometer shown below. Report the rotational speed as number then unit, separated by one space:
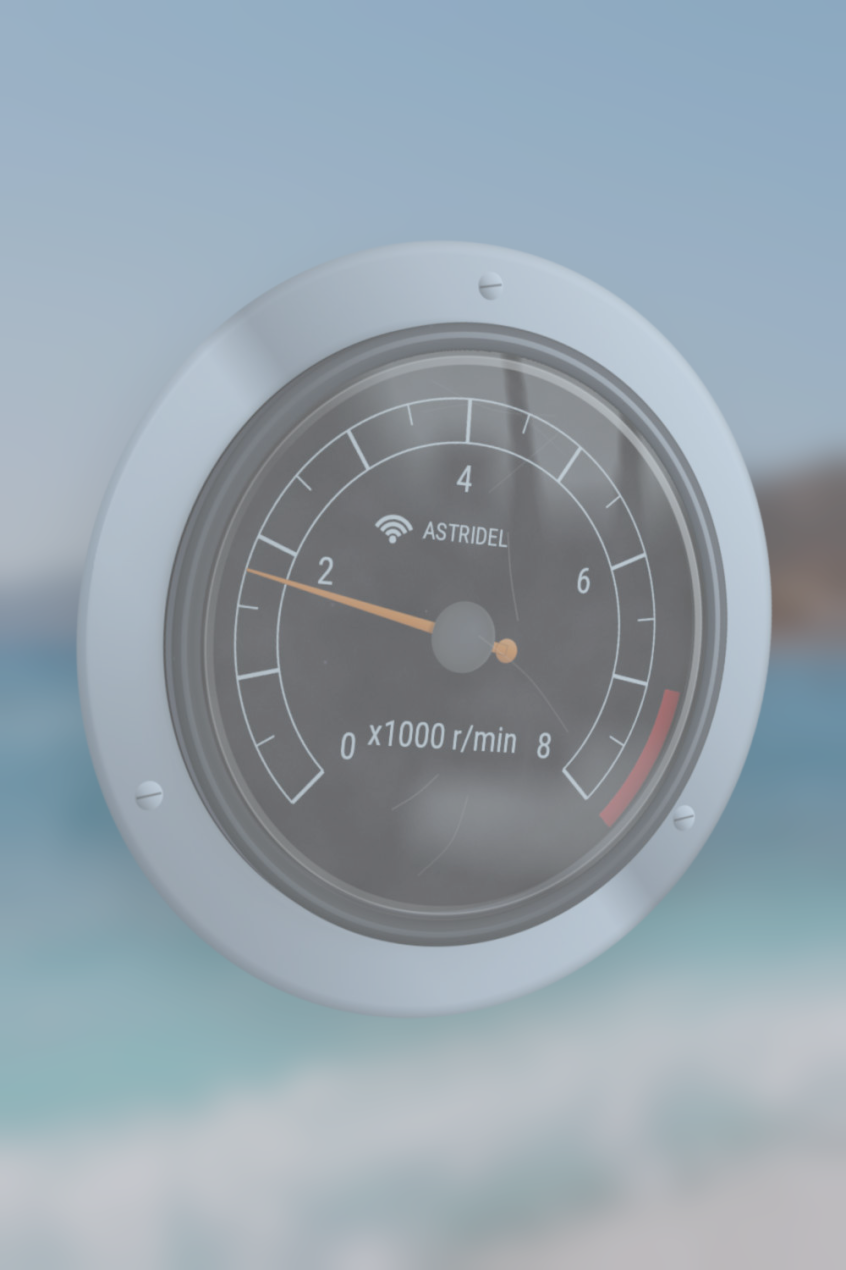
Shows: 1750 rpm
